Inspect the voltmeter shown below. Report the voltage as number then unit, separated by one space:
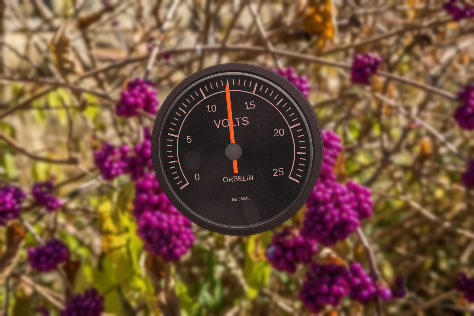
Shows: 12.5 V
